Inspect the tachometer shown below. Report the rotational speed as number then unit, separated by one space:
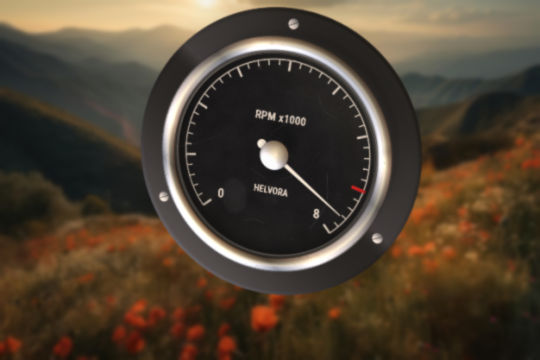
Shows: 7600 rpm
